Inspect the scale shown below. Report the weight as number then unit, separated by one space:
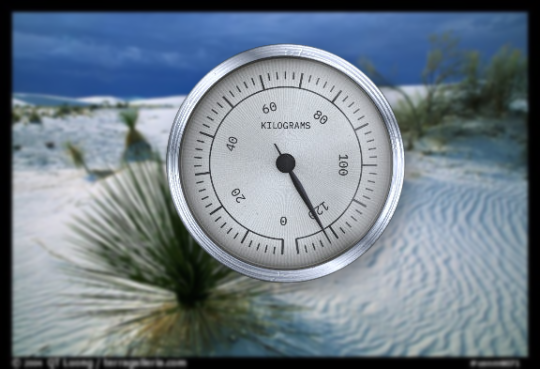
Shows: 122 kg
